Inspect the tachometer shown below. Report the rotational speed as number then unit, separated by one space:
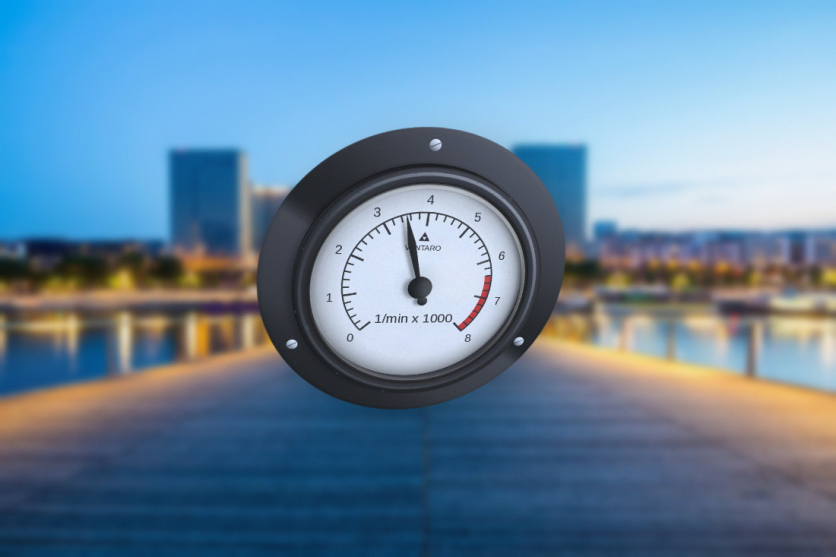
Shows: 3500 rpm
